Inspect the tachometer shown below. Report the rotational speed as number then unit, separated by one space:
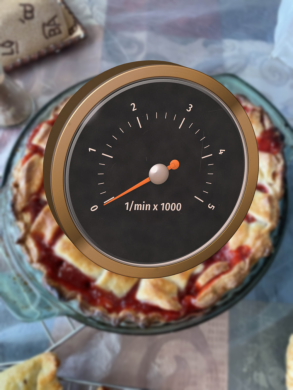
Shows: 0 rpm
